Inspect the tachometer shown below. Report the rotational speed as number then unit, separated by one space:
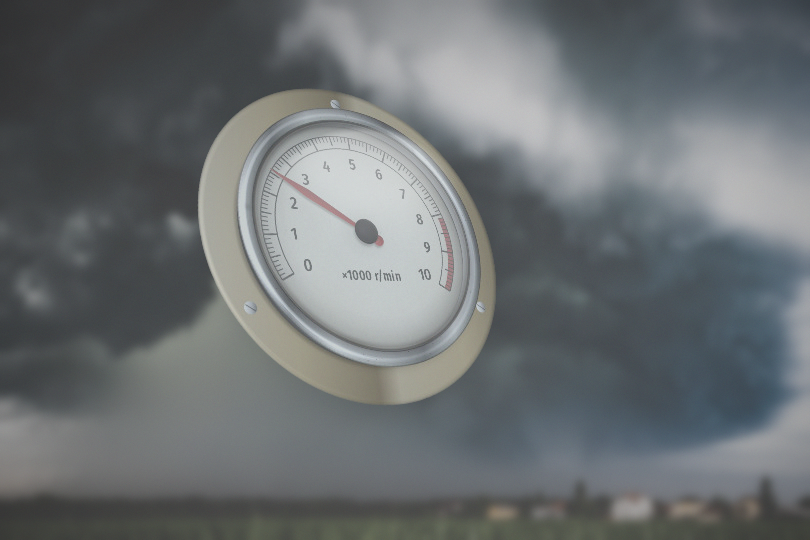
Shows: 2500 rpm
